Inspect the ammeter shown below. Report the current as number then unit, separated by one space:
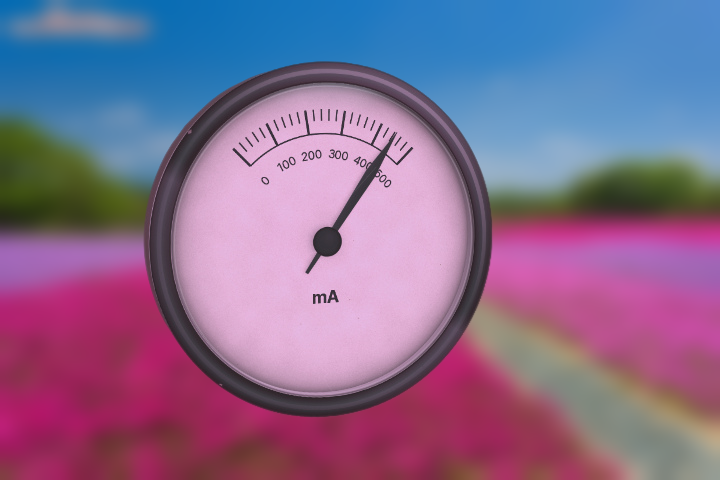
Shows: 440 mA
